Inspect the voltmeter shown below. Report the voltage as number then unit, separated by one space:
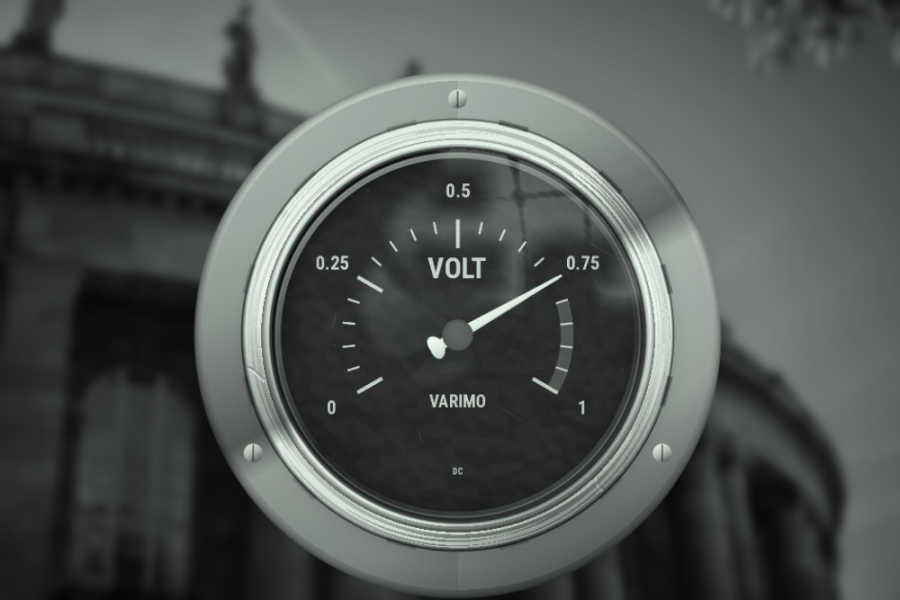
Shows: 0.75 V
